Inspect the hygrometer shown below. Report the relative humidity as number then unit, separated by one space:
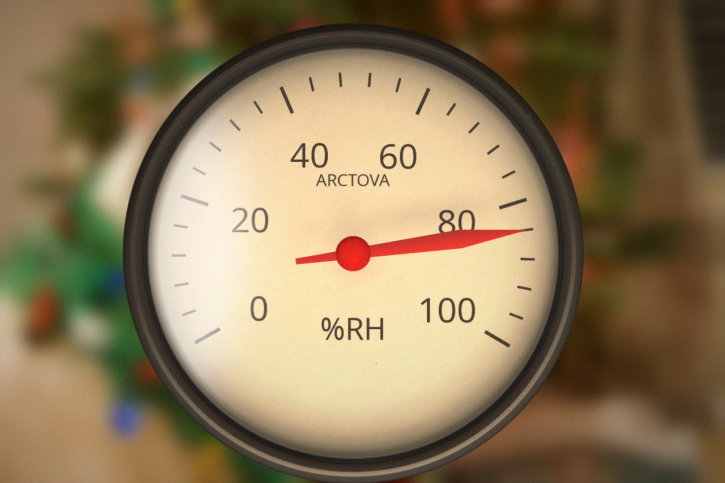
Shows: 84 %
